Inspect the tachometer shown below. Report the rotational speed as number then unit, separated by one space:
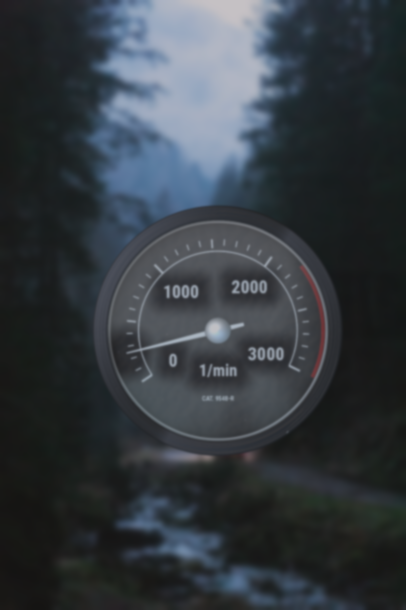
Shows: 250 rpm
